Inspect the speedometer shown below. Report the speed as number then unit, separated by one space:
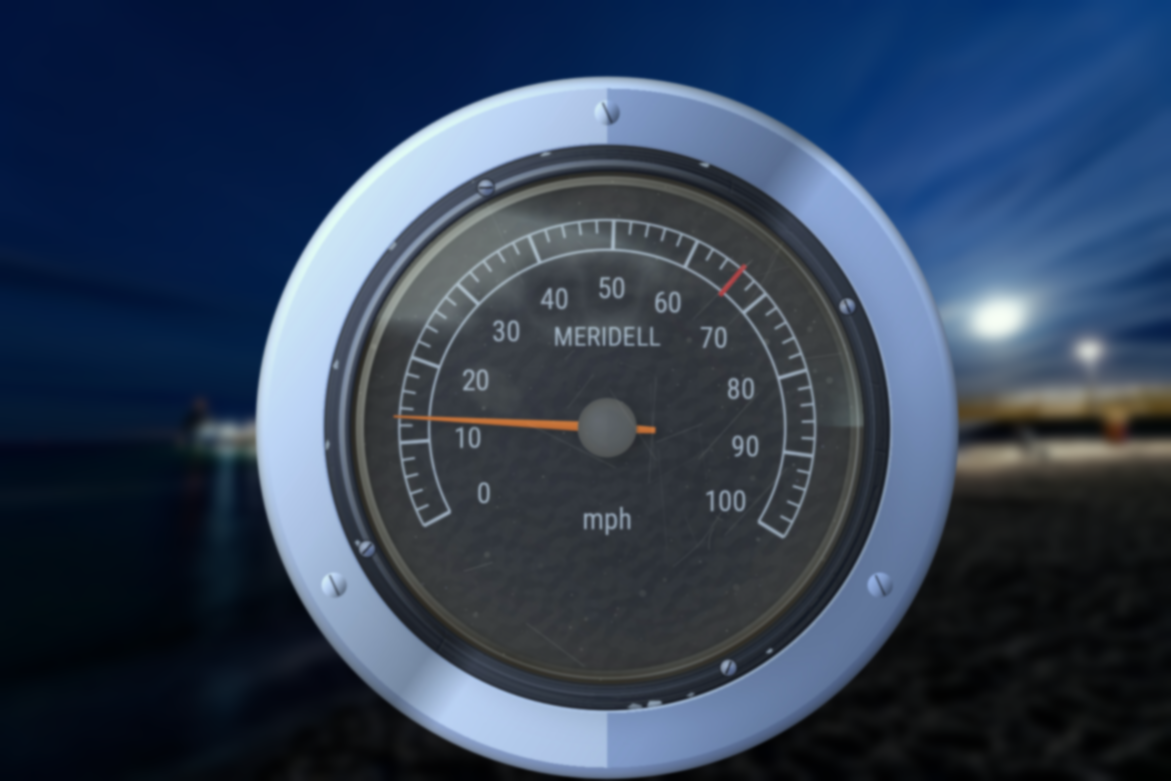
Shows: 13 mph
